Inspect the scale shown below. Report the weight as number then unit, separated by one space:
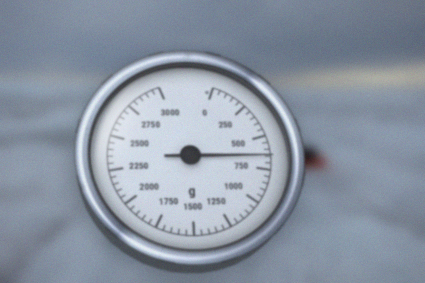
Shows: 650 g
